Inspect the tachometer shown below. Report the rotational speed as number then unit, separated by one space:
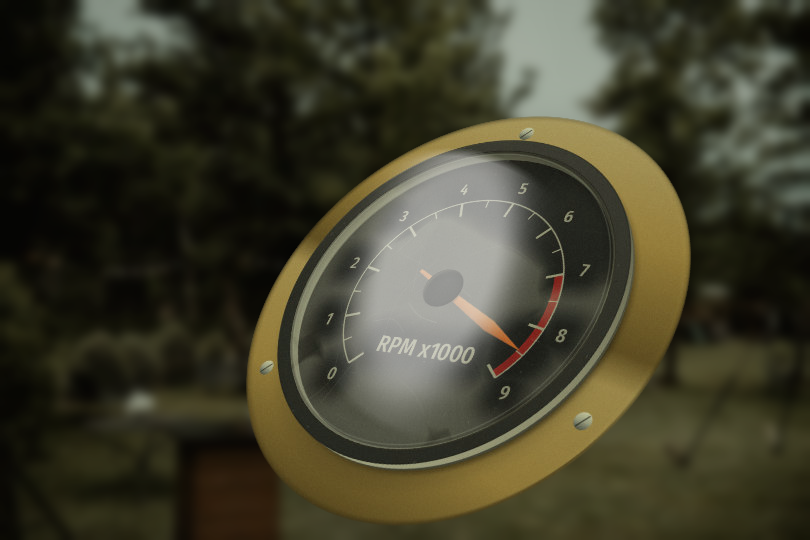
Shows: 8500 rpm
